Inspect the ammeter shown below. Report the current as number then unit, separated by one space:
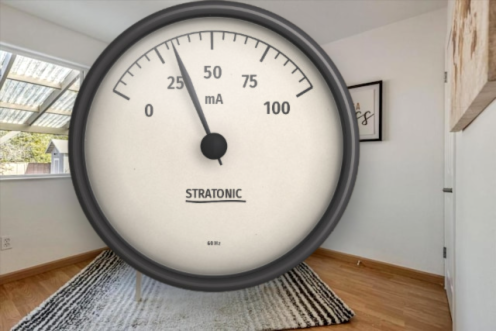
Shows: 32.5 mA
